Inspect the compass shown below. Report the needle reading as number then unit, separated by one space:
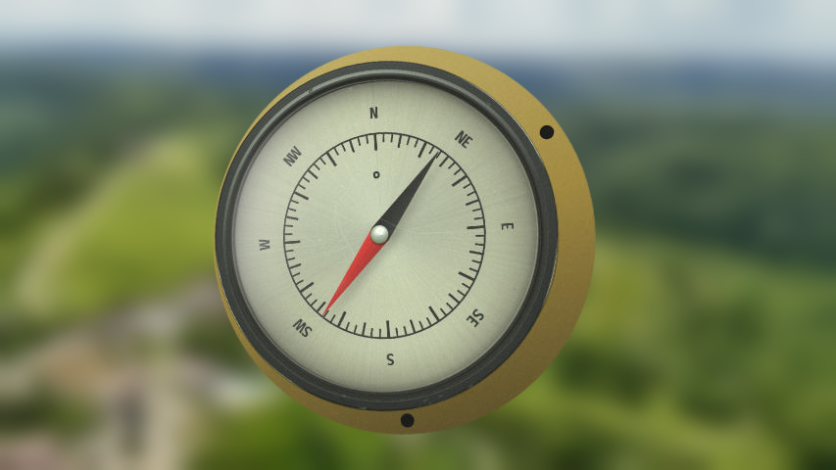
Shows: 220 °
